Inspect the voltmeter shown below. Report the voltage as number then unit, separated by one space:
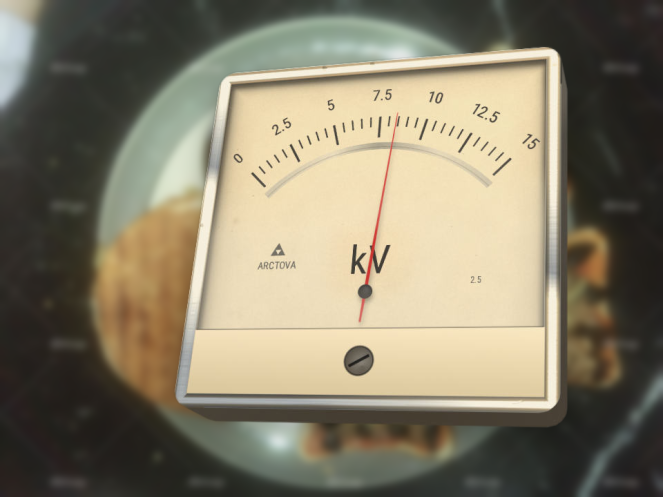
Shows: 8.5 kV
